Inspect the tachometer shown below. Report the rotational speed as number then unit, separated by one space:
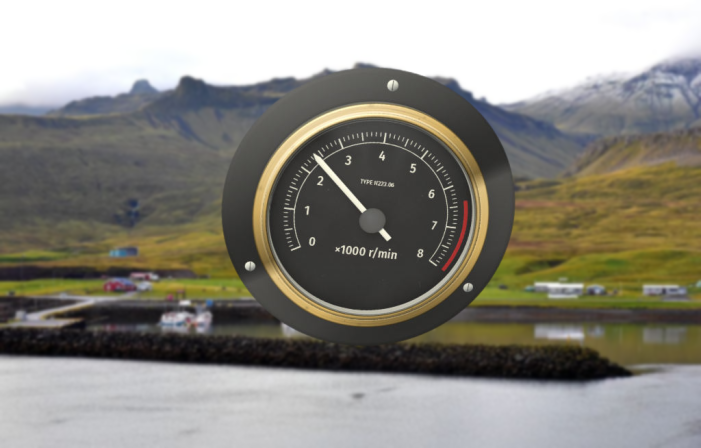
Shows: 2400 rpm
